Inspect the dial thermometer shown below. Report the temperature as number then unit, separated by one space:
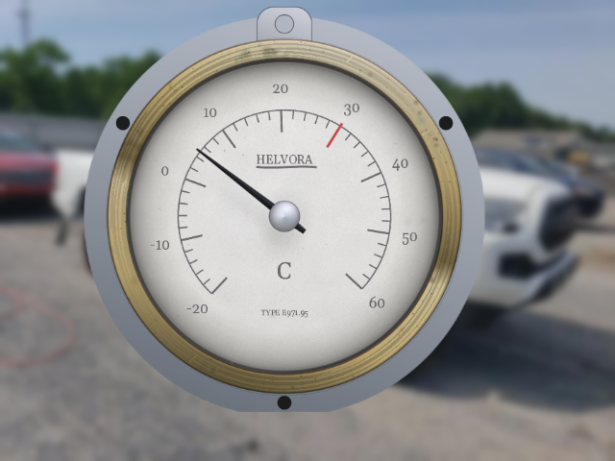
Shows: 5 °C
